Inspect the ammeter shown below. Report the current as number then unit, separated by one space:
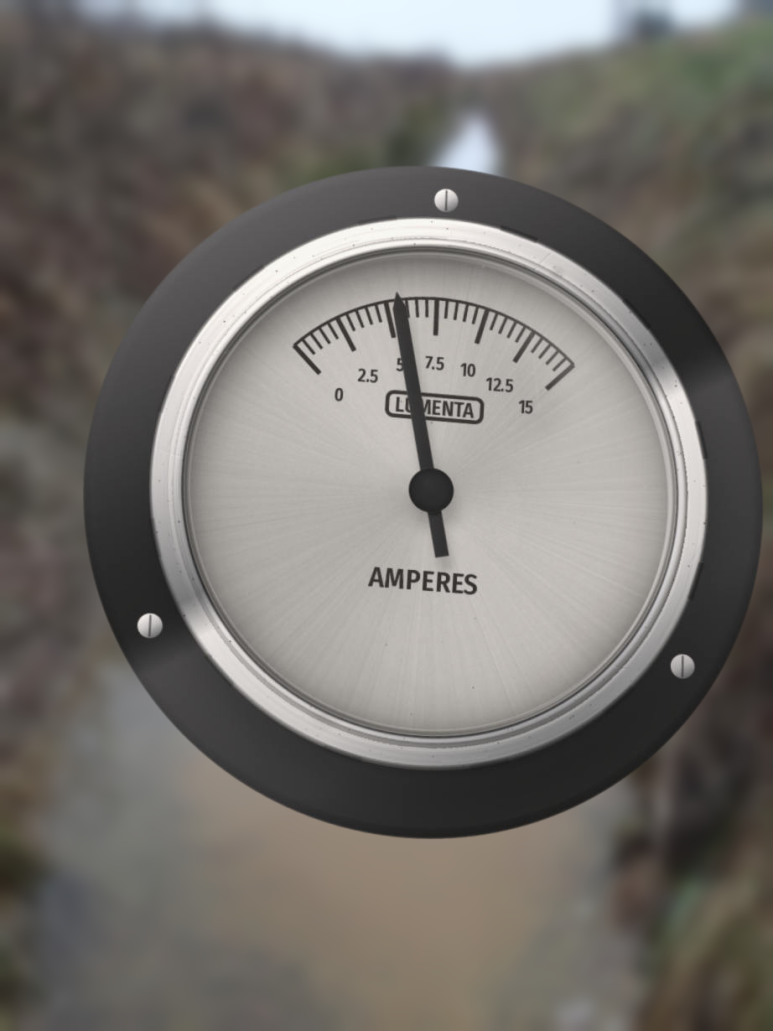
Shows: 5.5 A
